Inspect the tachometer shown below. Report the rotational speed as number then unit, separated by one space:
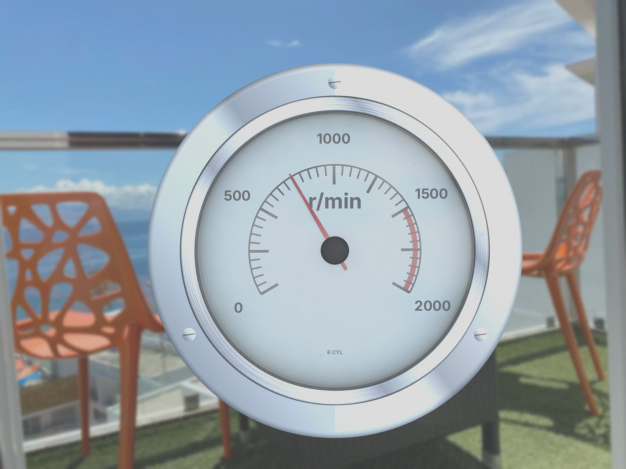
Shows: 750 rpm
